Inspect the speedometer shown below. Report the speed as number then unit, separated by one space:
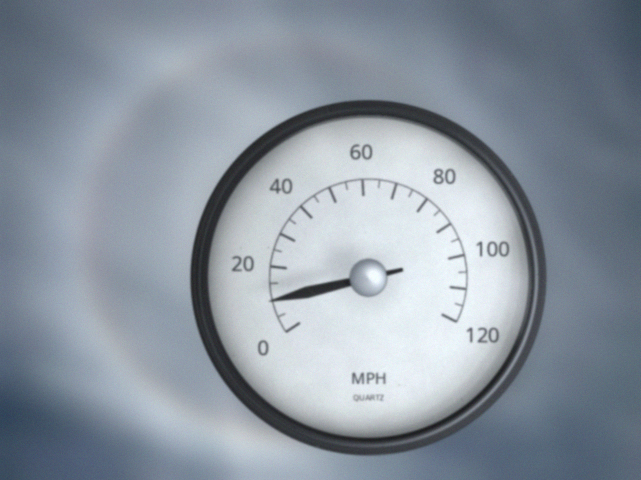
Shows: 10 mph
